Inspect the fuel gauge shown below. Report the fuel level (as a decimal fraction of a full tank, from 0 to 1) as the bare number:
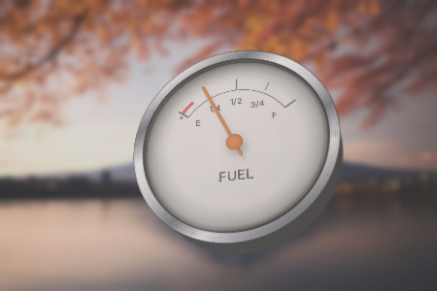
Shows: 0.25
